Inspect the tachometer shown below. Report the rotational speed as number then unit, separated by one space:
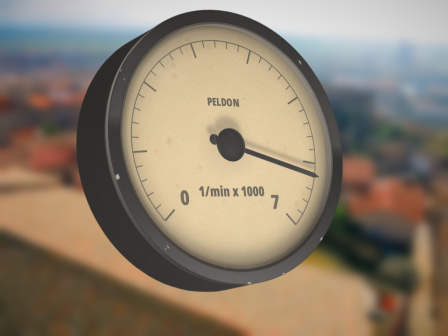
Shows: 6200 rpm
